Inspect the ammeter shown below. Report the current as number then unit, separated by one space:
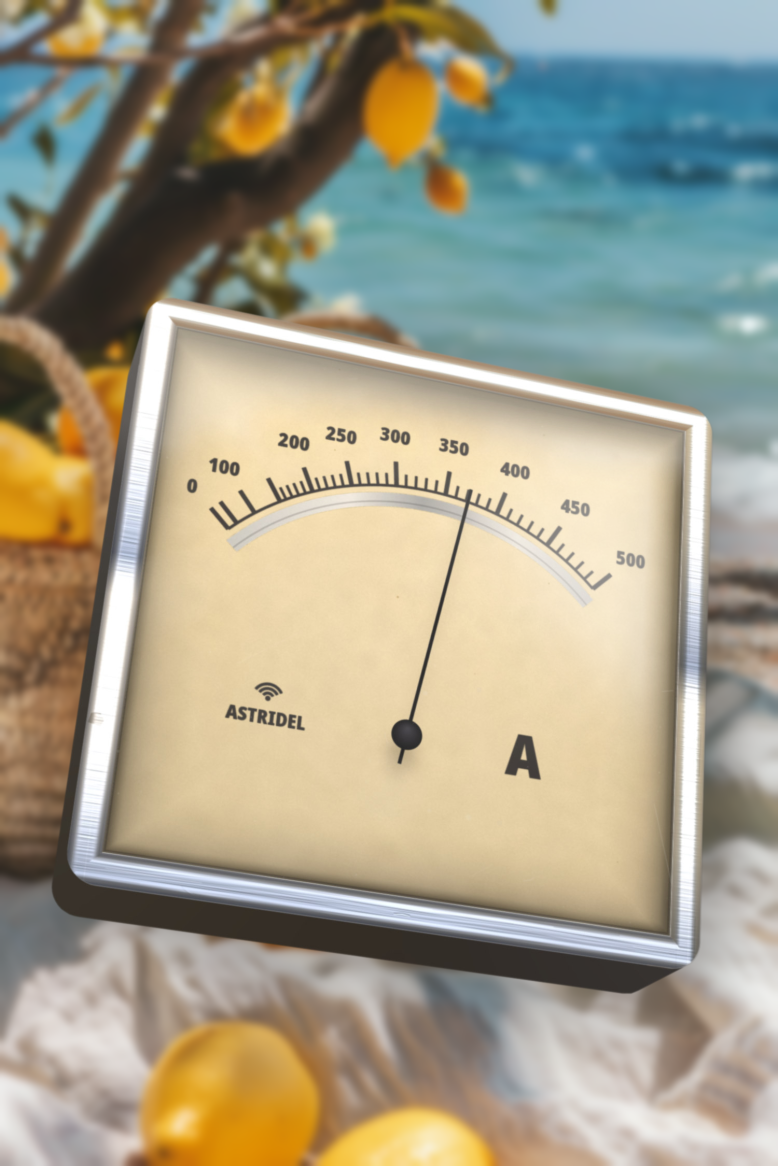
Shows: 370 A
